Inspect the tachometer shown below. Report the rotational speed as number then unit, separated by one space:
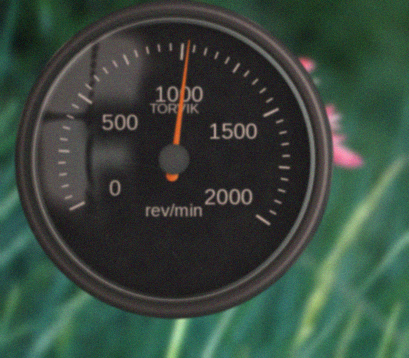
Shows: 1025 rpm
